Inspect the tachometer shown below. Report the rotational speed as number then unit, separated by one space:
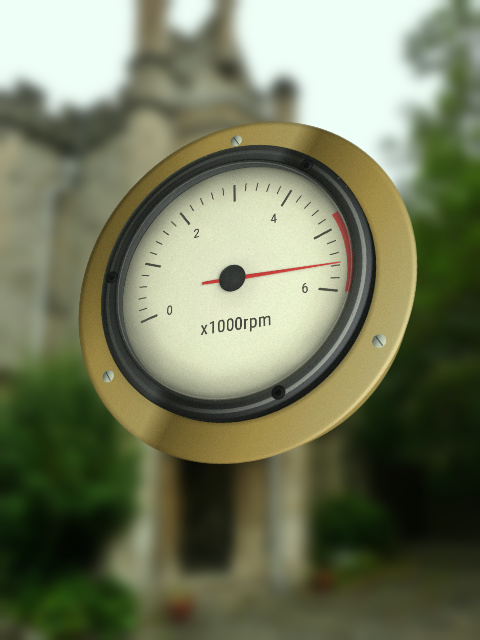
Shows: 5600 rpm
